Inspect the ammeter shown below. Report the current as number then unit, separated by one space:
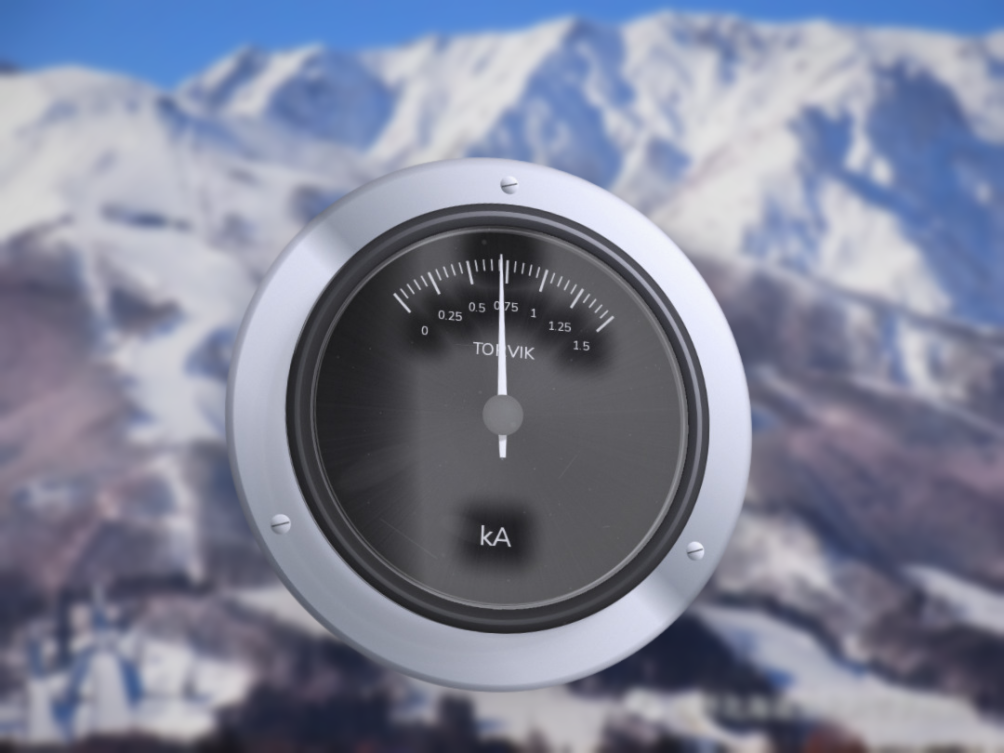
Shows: 0.7 kA
